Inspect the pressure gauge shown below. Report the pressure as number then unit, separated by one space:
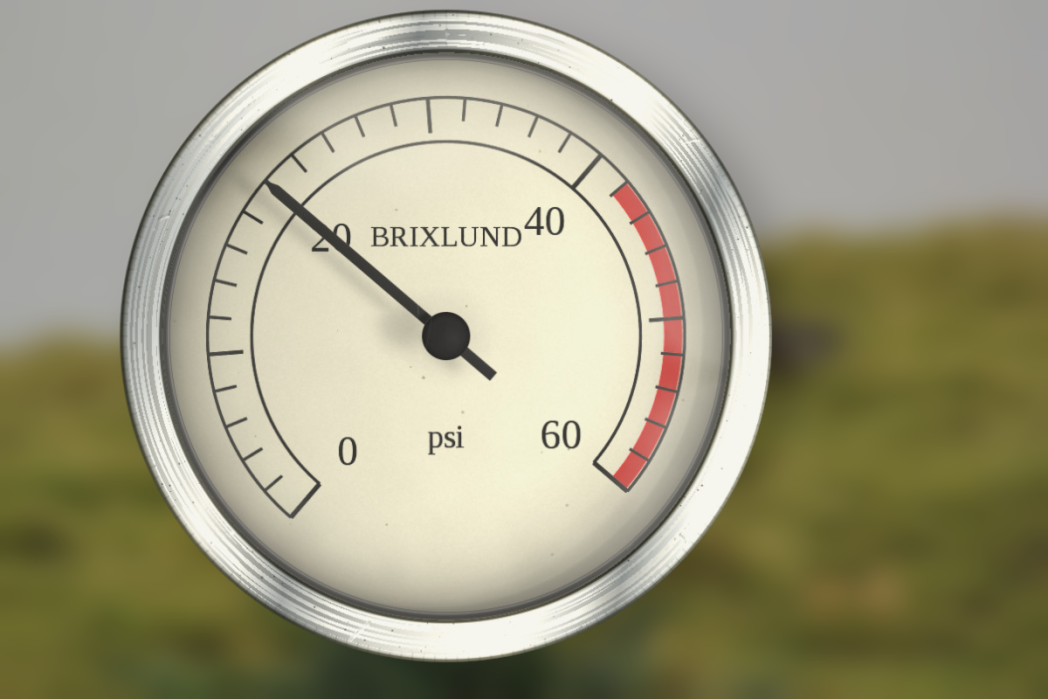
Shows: 20 psi
